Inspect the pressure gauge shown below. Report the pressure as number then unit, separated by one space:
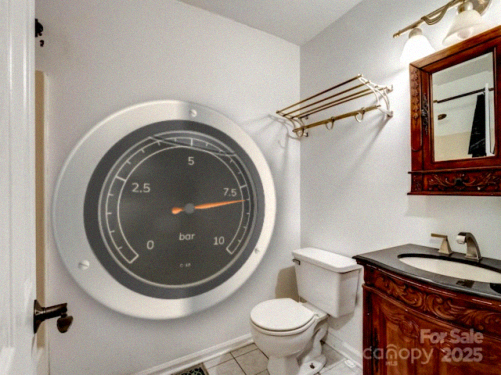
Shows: 8 bar
